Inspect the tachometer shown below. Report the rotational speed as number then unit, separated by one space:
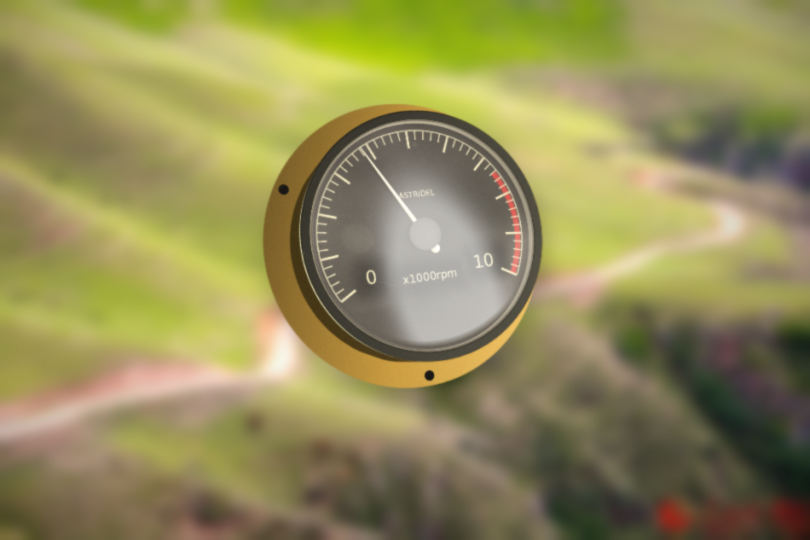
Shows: 3800 rpm
